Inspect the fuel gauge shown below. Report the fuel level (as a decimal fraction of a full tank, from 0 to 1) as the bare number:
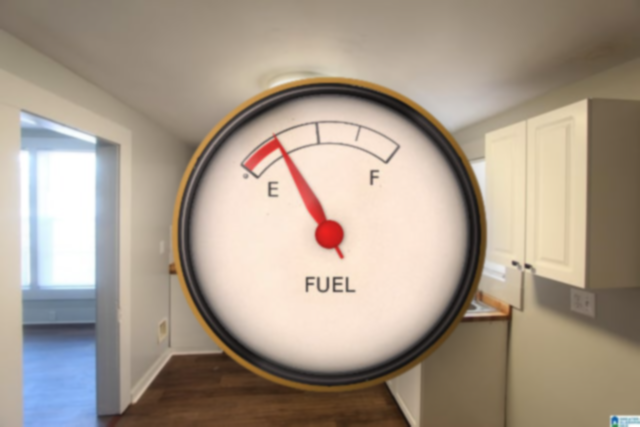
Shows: 0.25
